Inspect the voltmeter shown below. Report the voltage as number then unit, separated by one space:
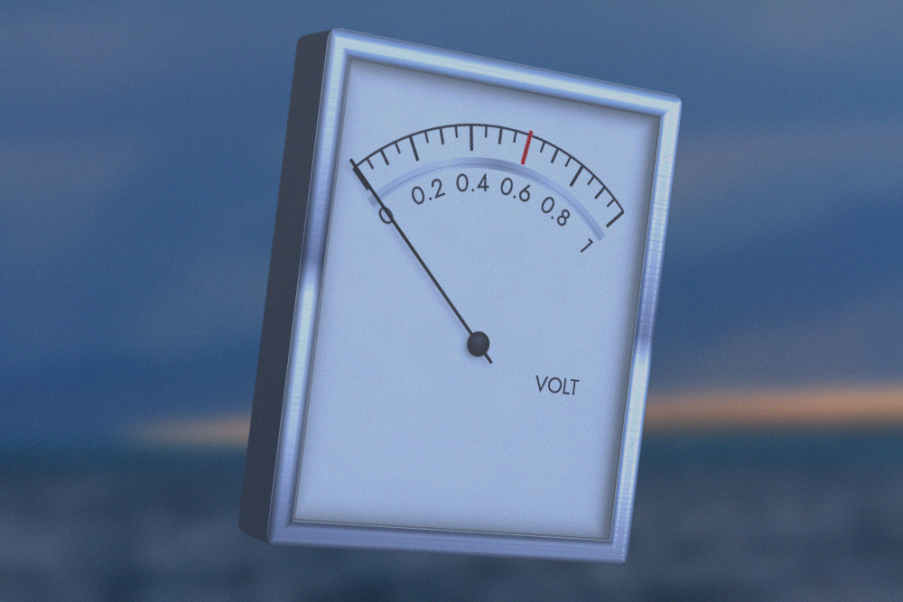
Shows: 0 V
